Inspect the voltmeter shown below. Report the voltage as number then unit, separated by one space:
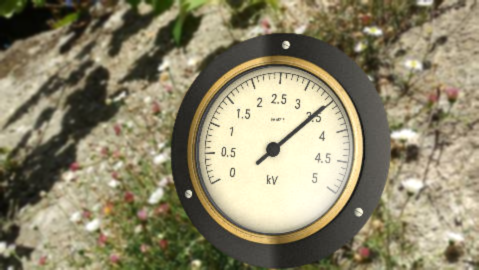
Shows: 3.5 kV
